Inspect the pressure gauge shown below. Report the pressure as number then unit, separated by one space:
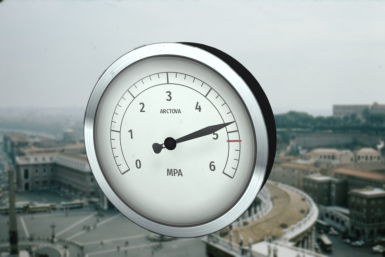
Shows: 4.8 MPa
